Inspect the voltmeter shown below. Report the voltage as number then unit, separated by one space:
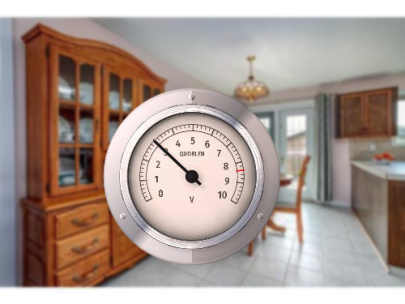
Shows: 3 V
